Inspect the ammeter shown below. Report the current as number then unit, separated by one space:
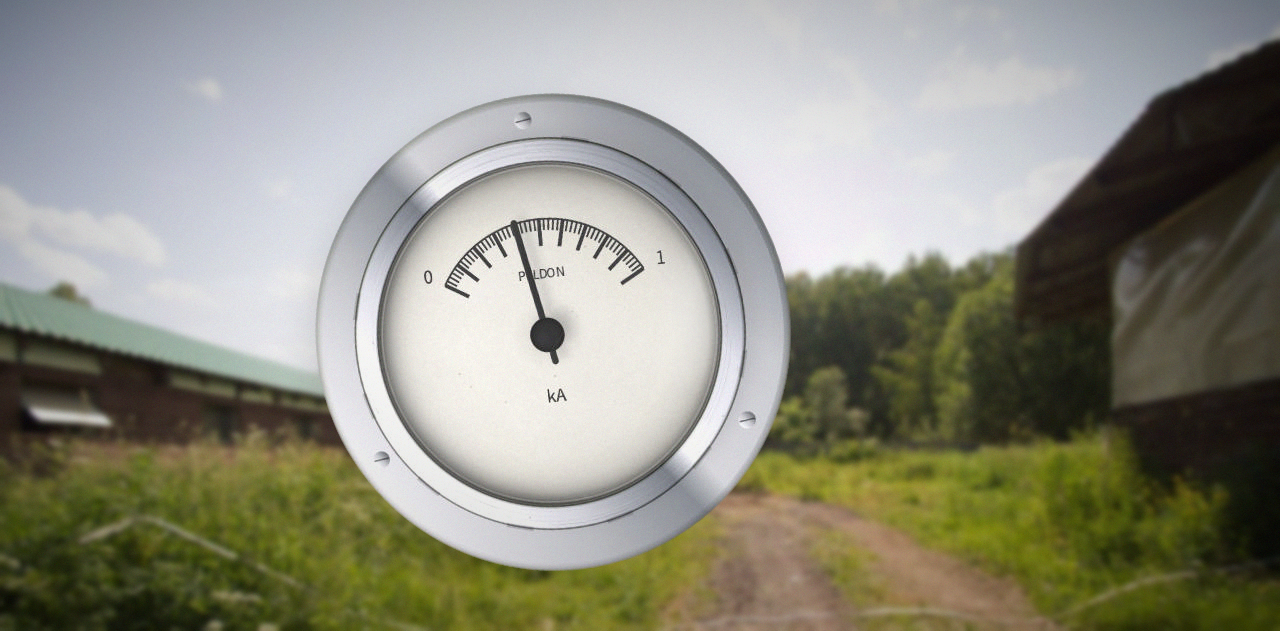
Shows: 0.4 kA
